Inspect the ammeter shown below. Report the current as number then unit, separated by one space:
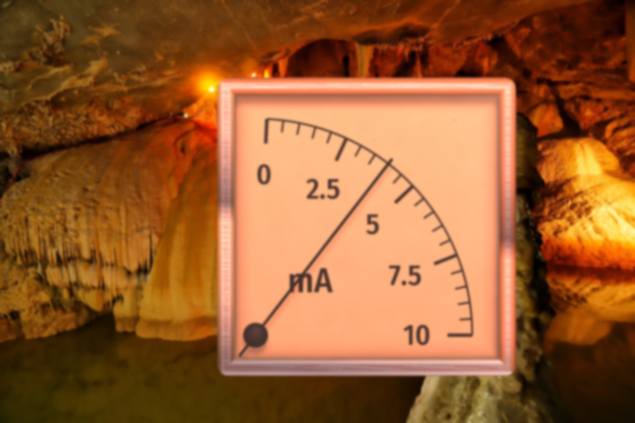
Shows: 4 mA
